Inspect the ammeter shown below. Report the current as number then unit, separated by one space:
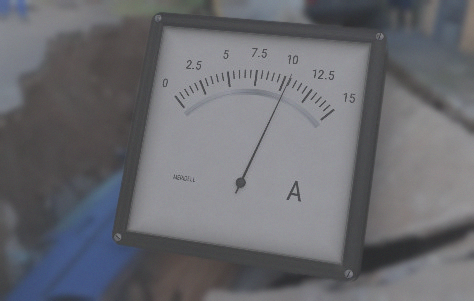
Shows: 10.5 A
